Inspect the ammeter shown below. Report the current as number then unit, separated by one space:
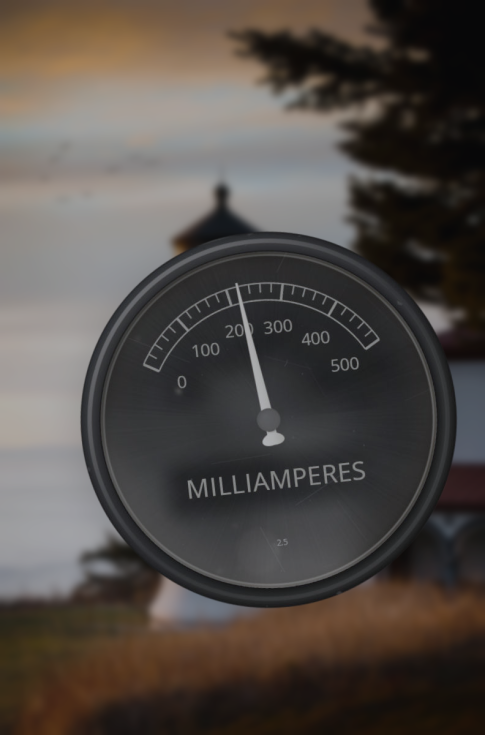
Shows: 220 mA
